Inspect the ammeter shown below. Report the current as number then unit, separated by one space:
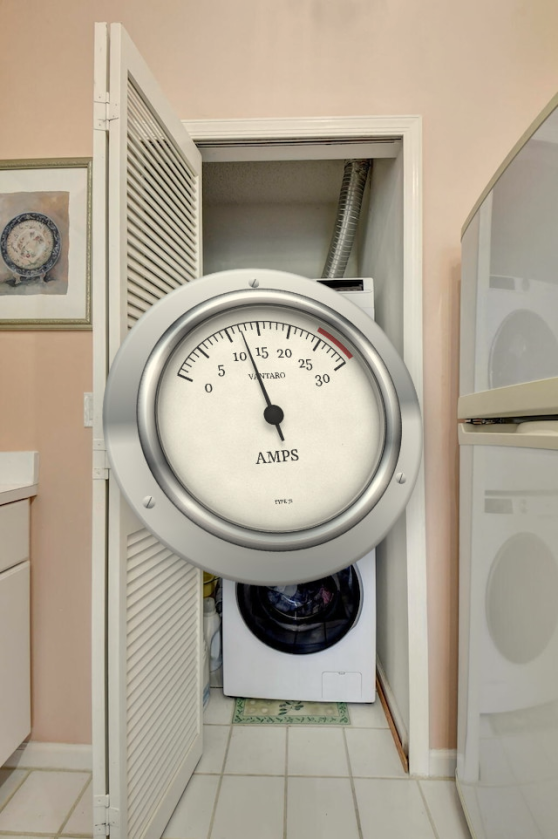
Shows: 12 A
